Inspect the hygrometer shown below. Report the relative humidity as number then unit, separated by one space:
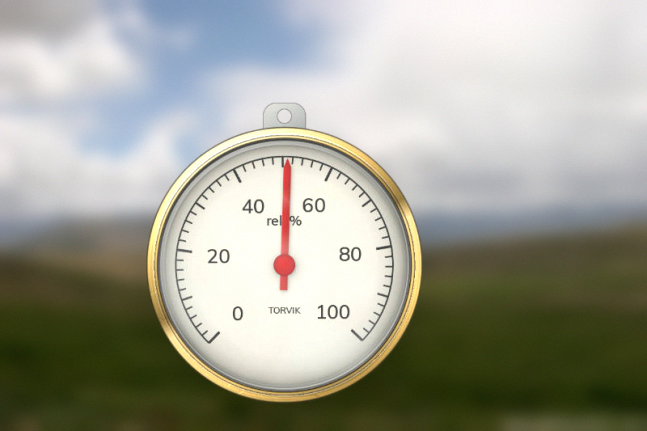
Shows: 51 %
